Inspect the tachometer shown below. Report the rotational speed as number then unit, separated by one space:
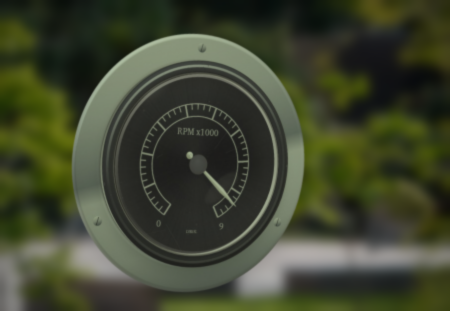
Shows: 8400 rpm
